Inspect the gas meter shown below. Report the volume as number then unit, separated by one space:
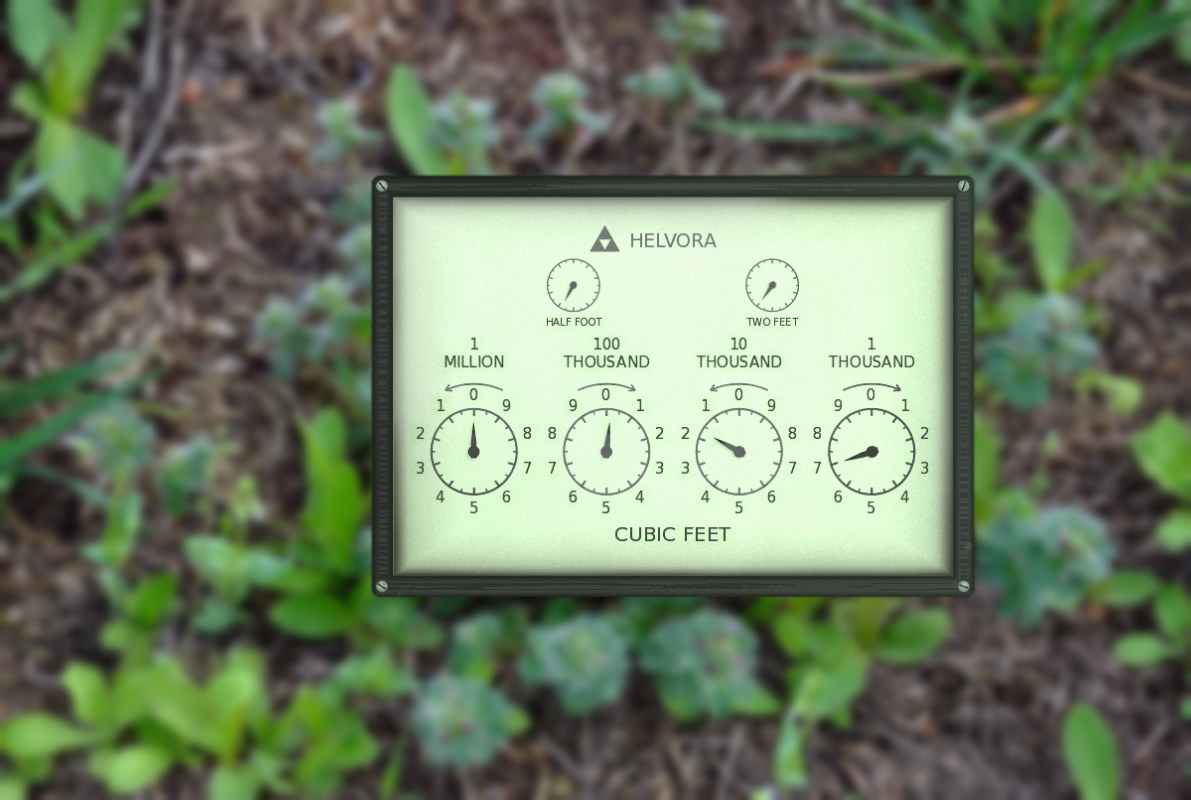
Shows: 1700 ft³
